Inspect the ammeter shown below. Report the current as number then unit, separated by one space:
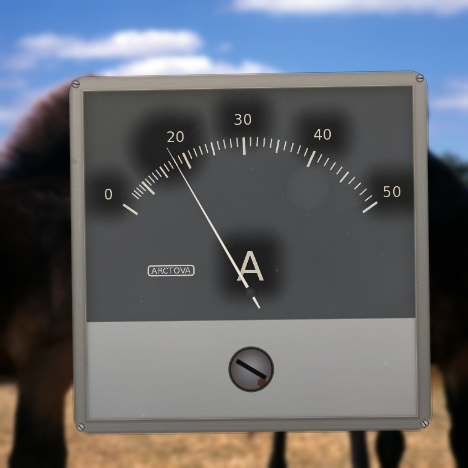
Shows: 18 A
